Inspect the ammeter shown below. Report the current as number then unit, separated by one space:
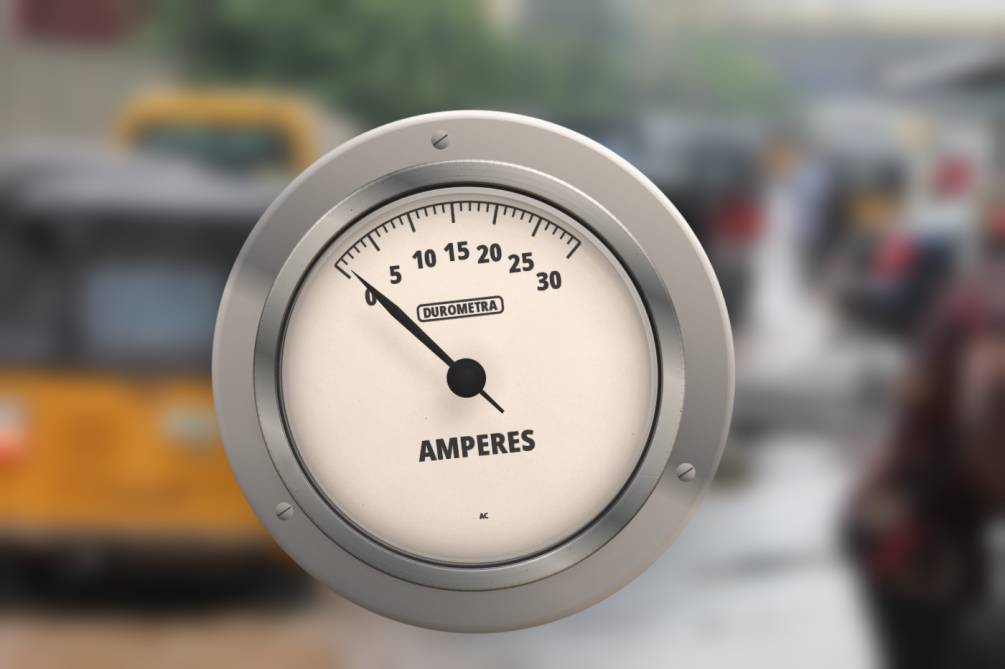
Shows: 1 A
